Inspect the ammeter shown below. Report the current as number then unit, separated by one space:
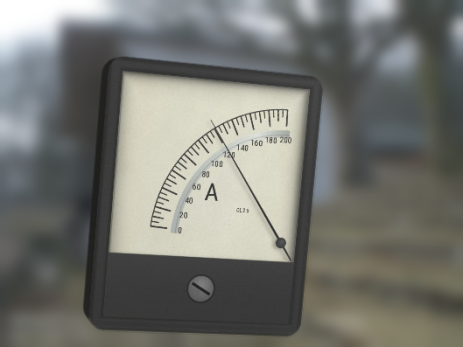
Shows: 120 A
